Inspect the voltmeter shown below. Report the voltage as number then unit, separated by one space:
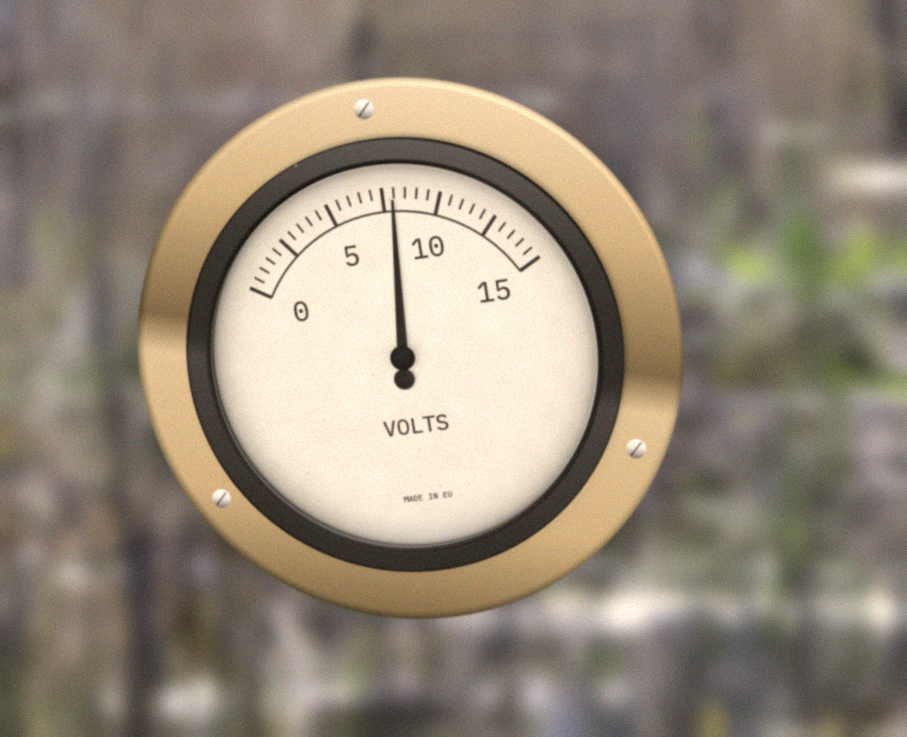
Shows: 8 V
